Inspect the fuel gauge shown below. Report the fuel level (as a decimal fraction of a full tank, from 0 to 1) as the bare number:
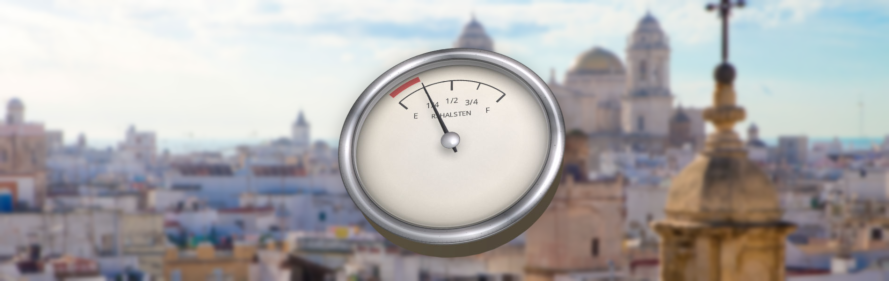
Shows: 0.25
